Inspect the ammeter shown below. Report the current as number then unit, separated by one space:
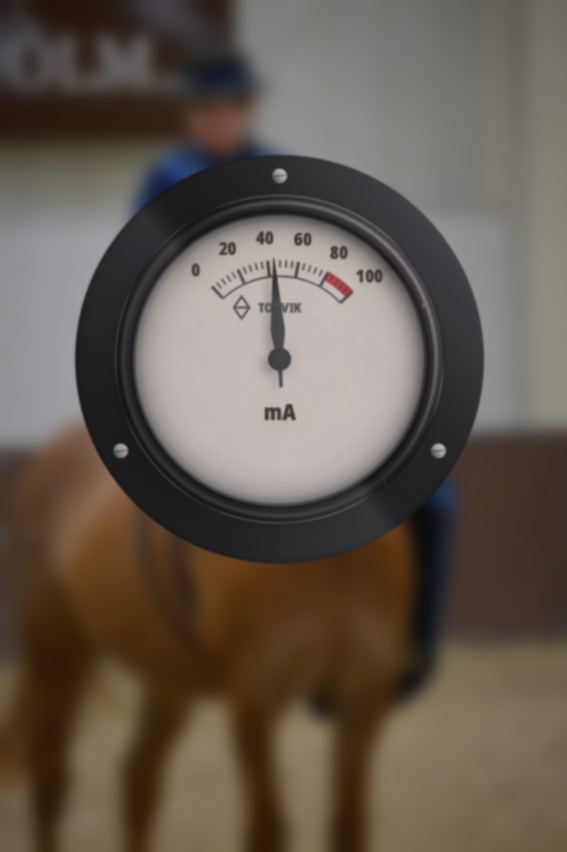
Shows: 44 mA
